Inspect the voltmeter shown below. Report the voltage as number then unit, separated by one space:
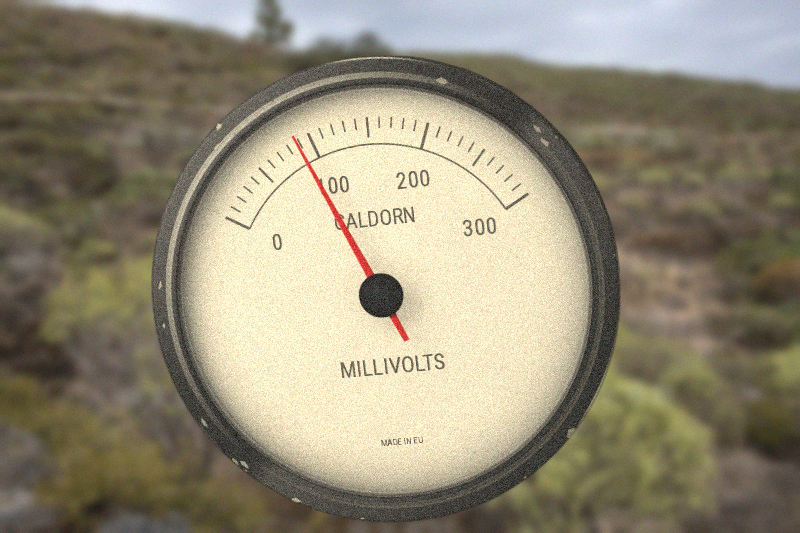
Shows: 90 mV
